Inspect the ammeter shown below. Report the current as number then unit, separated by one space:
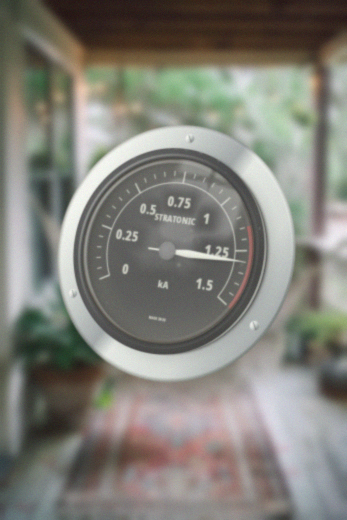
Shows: 1.3 kA
